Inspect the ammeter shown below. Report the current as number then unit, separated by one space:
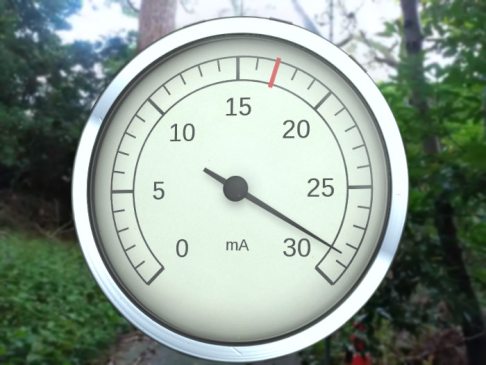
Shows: 28.5 mA
